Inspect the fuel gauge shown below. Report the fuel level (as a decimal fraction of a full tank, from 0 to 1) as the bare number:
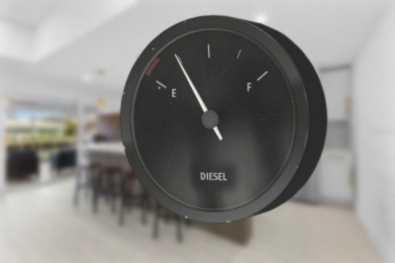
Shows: 0.25
